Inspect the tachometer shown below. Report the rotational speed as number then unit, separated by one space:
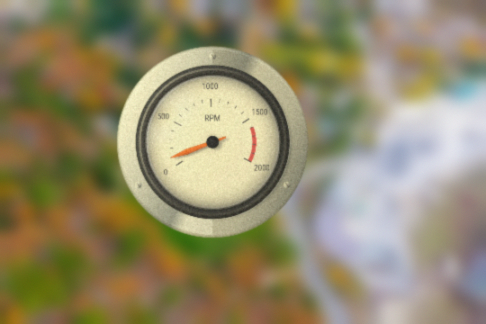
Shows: 100 rpm
